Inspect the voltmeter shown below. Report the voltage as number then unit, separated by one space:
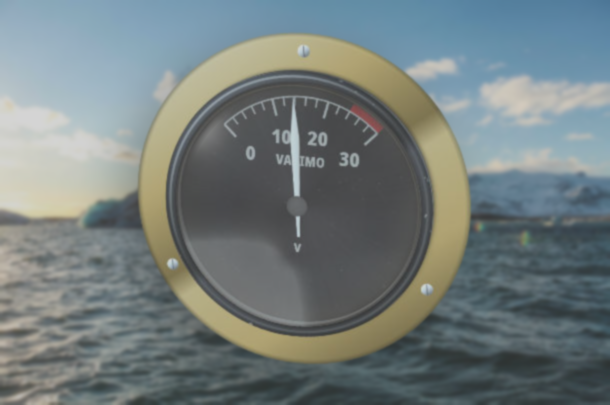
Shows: 14 V
